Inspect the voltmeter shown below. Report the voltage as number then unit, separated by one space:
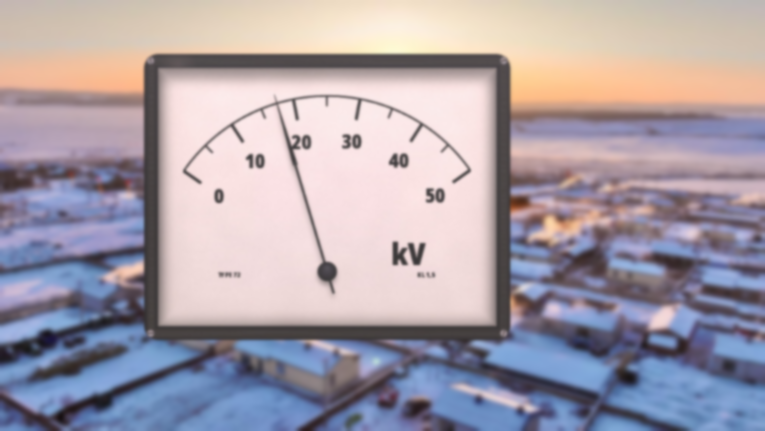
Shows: 17.5 kV
